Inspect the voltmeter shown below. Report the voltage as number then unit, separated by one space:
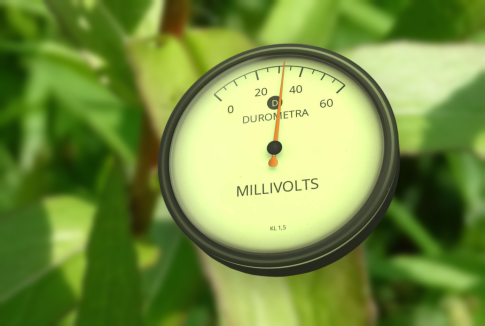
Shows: 32.5 mV
